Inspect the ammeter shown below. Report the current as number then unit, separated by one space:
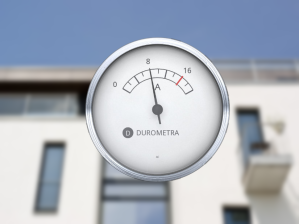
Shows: 8 A
